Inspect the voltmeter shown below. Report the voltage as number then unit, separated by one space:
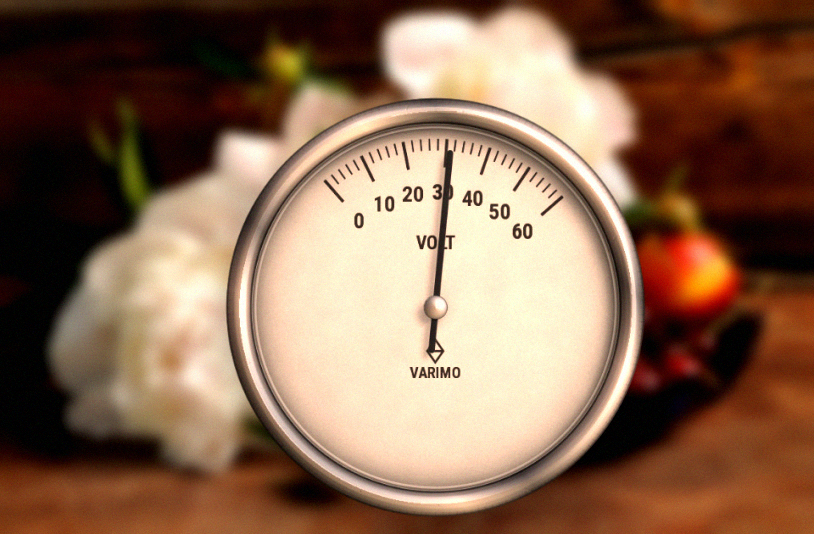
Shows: 31 V
